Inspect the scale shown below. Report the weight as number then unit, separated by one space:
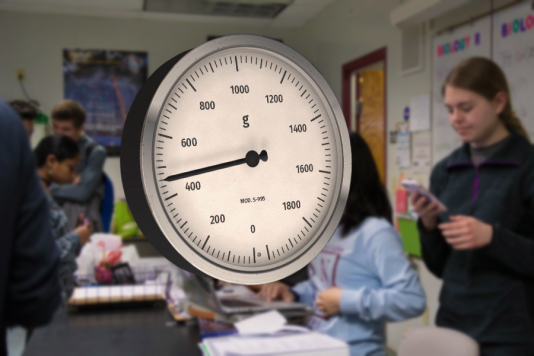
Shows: 460 g
